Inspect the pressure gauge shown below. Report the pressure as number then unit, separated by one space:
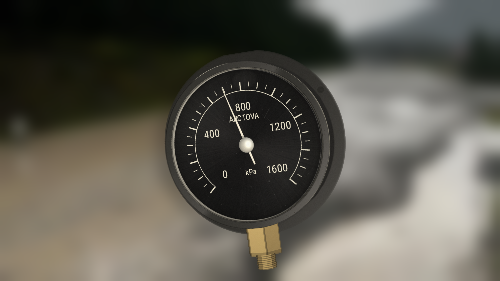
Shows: 700 kPa
